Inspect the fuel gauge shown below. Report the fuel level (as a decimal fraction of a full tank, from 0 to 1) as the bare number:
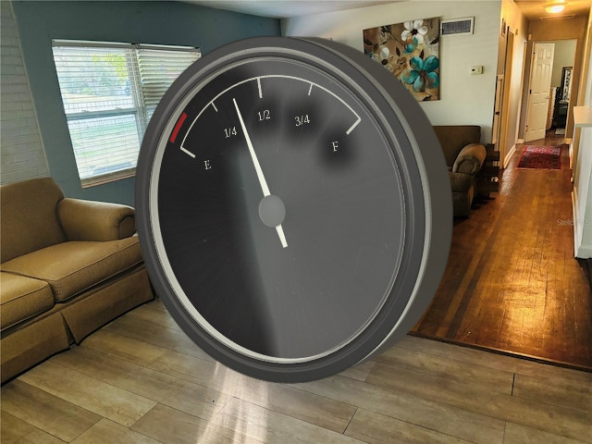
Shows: 0.375
